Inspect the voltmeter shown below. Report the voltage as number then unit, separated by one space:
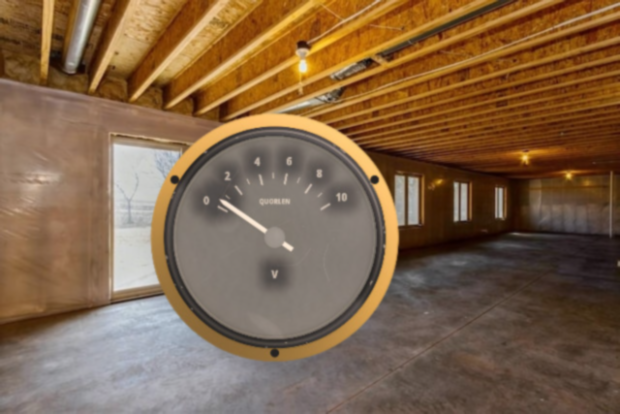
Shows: 0.5 V
